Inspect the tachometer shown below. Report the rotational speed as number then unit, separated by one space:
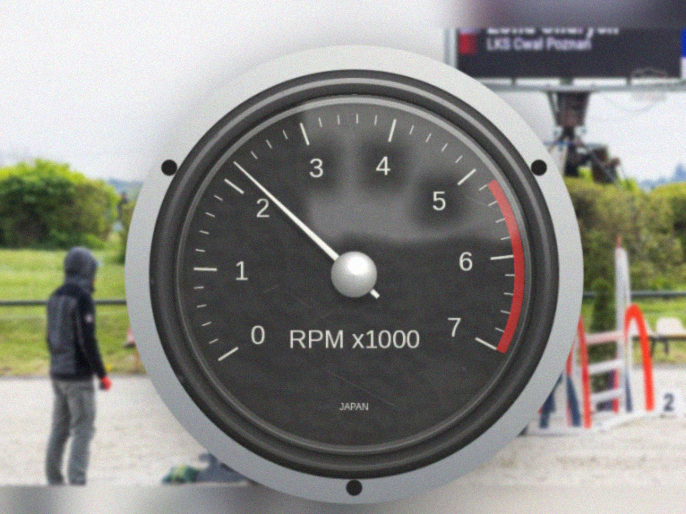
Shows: 2200 rpm
